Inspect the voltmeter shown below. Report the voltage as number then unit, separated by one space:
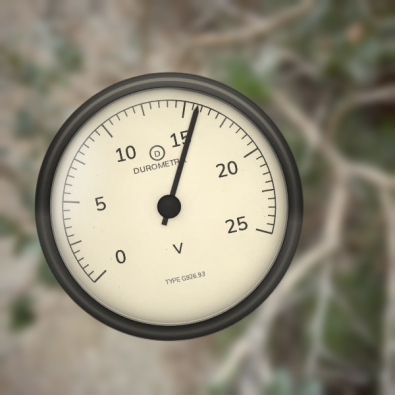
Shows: 15.75 V
